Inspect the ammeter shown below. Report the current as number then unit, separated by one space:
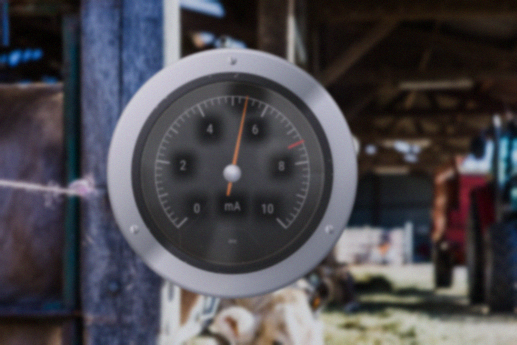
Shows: 5.4 mA
